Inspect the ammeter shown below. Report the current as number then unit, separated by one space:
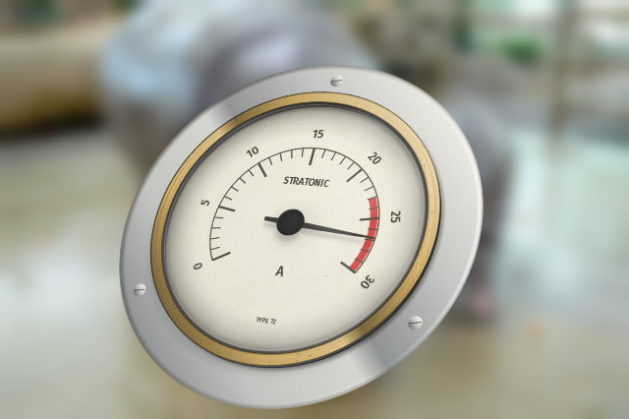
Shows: 27 A
